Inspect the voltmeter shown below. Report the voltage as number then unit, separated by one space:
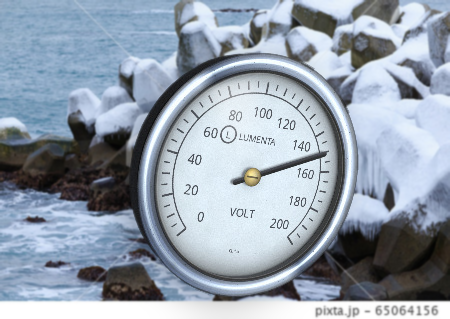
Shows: 150 V
